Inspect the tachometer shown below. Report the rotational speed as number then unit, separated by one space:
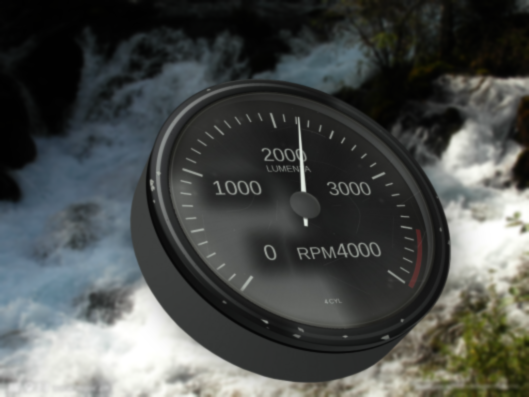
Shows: 2200 rpm
